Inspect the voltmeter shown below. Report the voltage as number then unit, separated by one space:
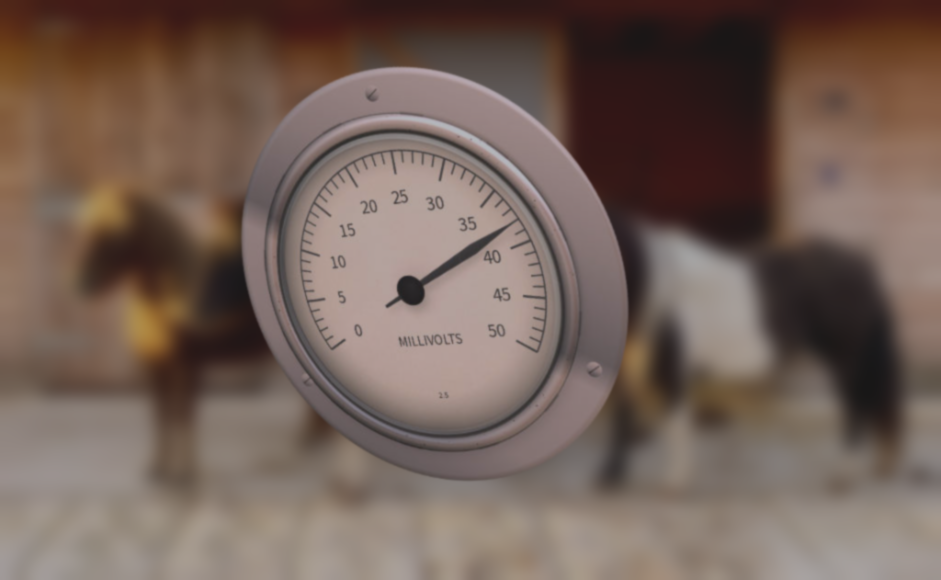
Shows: 38 mV
